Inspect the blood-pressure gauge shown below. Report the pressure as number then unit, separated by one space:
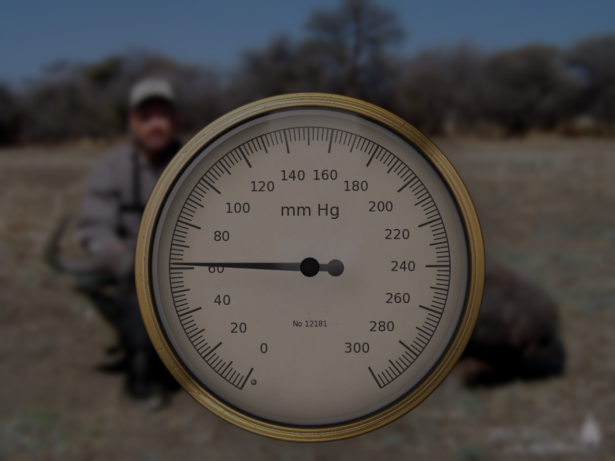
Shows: 62 mmHg
